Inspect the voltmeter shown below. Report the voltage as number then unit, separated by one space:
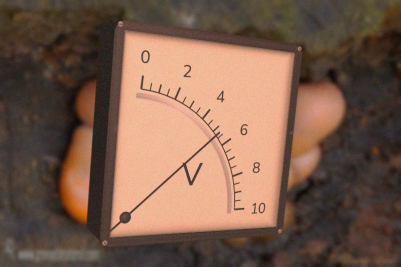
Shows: 5.25 V
